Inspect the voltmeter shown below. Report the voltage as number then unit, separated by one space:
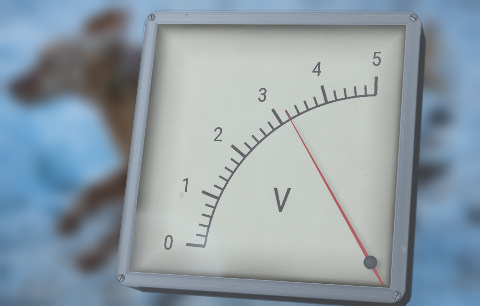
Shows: 3.2 V
